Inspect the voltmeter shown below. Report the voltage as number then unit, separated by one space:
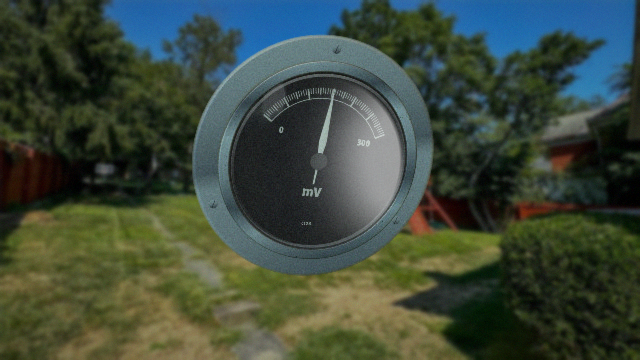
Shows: 150 mV
